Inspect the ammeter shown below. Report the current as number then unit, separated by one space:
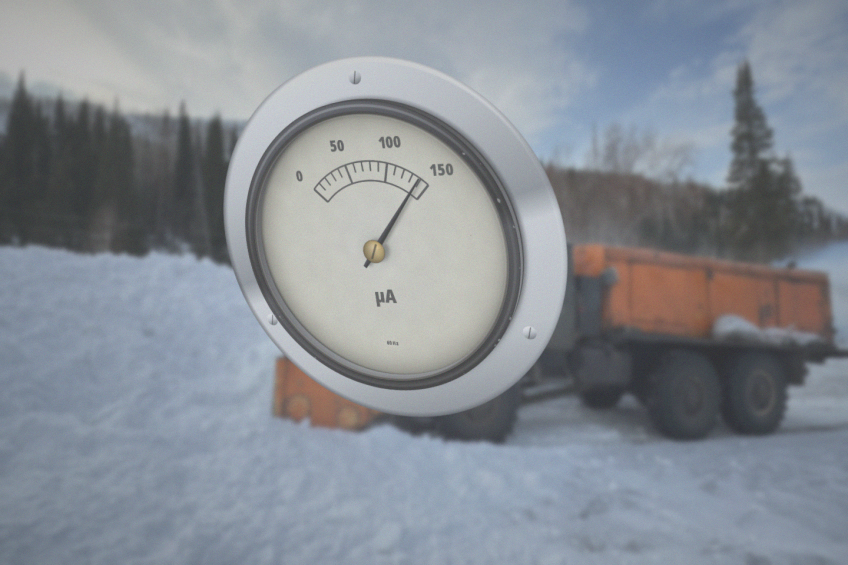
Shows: 140 µA
